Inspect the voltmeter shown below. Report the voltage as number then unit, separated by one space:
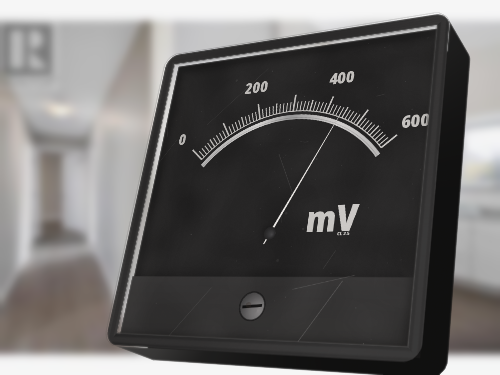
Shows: 450 mV
